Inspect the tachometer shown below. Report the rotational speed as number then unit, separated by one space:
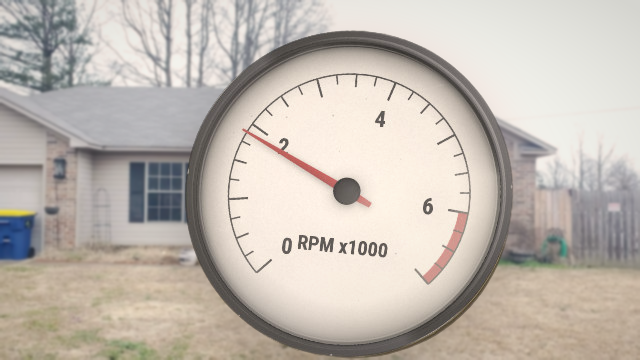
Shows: 1875 rpm
